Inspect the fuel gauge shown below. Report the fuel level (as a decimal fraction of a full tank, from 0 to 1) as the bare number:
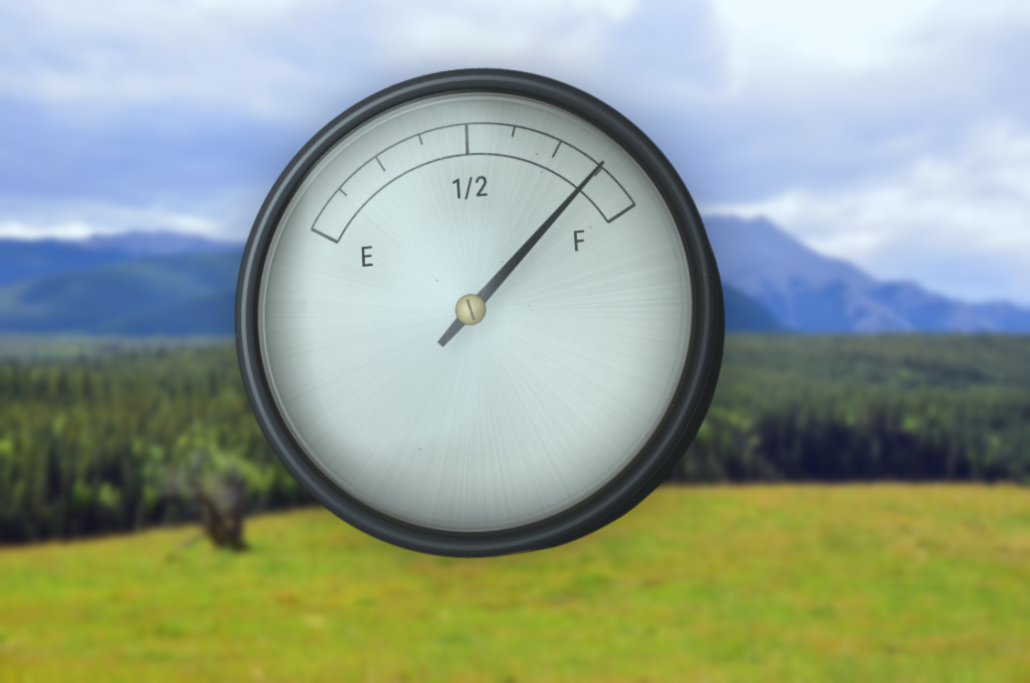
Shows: 0.875
